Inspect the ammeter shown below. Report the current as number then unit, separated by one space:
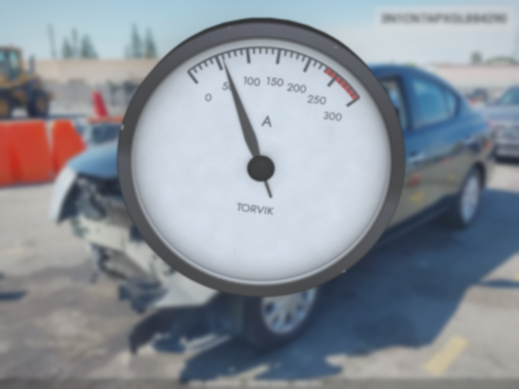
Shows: 60 A
